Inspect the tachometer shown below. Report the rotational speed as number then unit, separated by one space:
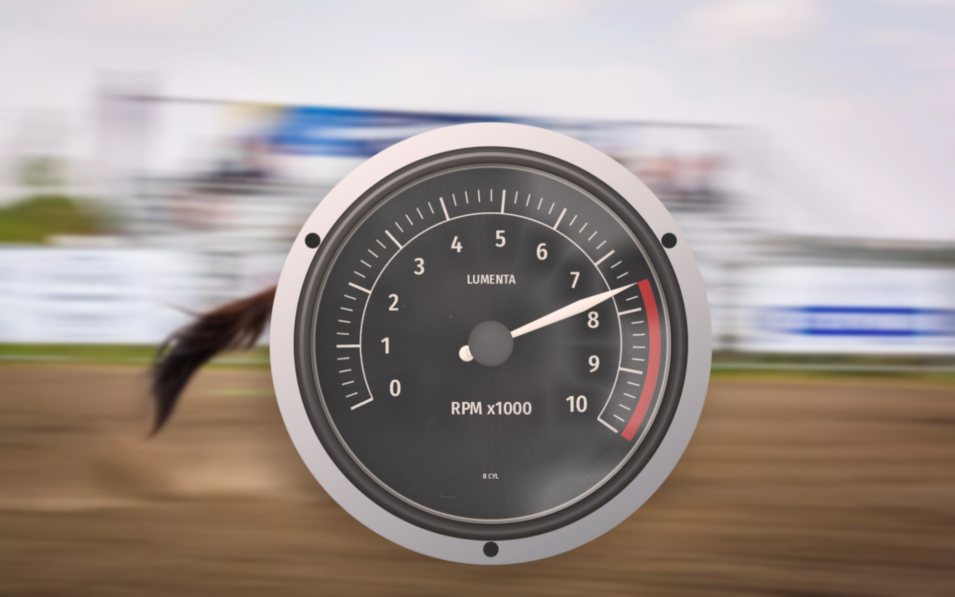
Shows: 7600 rpm
